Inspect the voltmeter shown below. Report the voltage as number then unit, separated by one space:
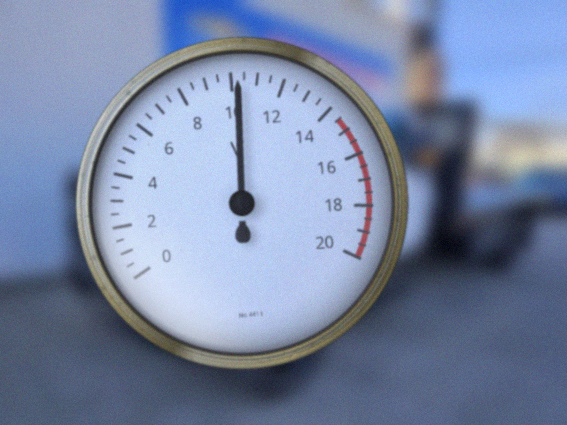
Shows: 10.25 V
